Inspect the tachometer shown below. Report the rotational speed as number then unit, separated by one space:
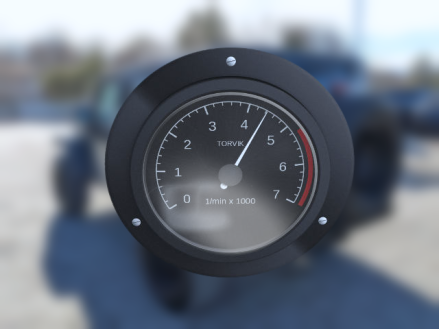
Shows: 4400 rpm
